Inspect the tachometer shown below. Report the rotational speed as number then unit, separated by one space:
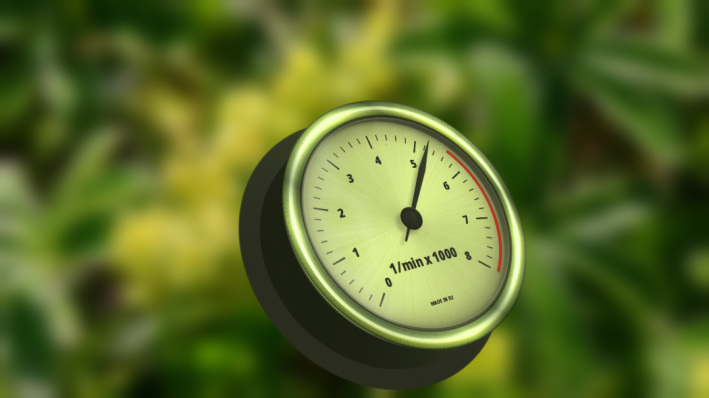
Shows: 5200 rpm
